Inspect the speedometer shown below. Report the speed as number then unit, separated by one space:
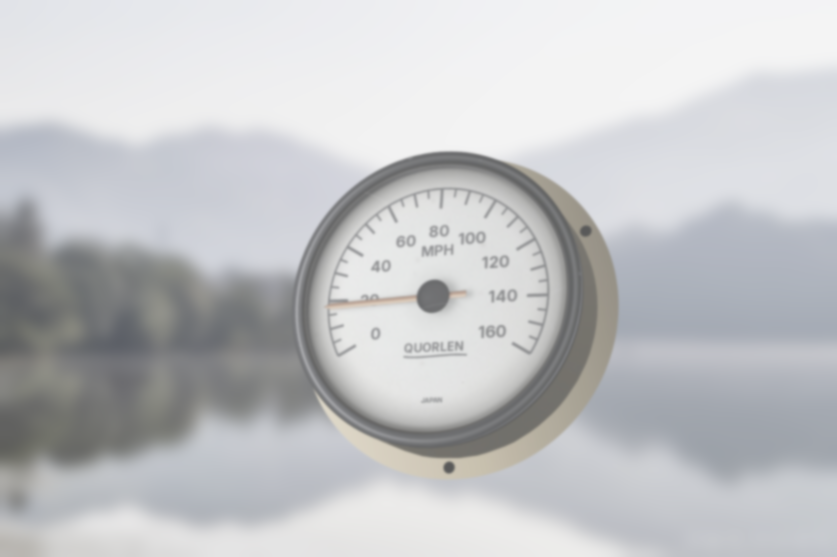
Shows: 17.5 mph
